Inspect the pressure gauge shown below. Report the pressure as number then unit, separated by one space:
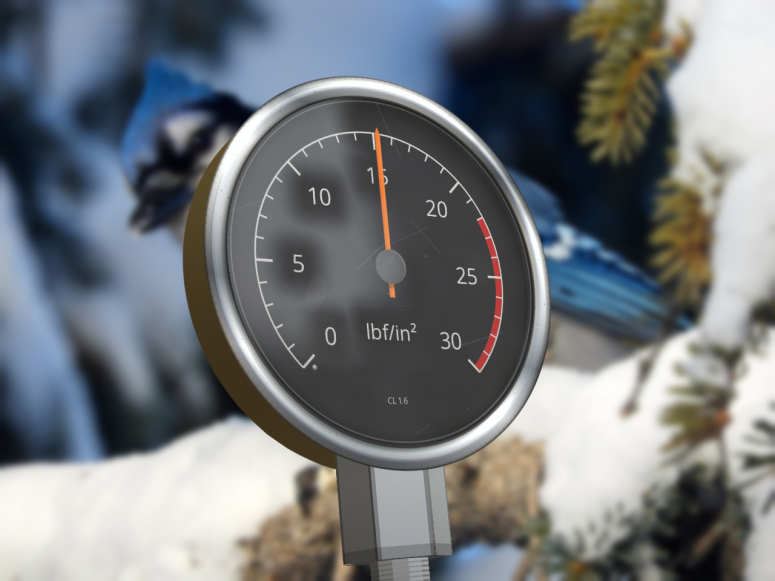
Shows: 15 psi
